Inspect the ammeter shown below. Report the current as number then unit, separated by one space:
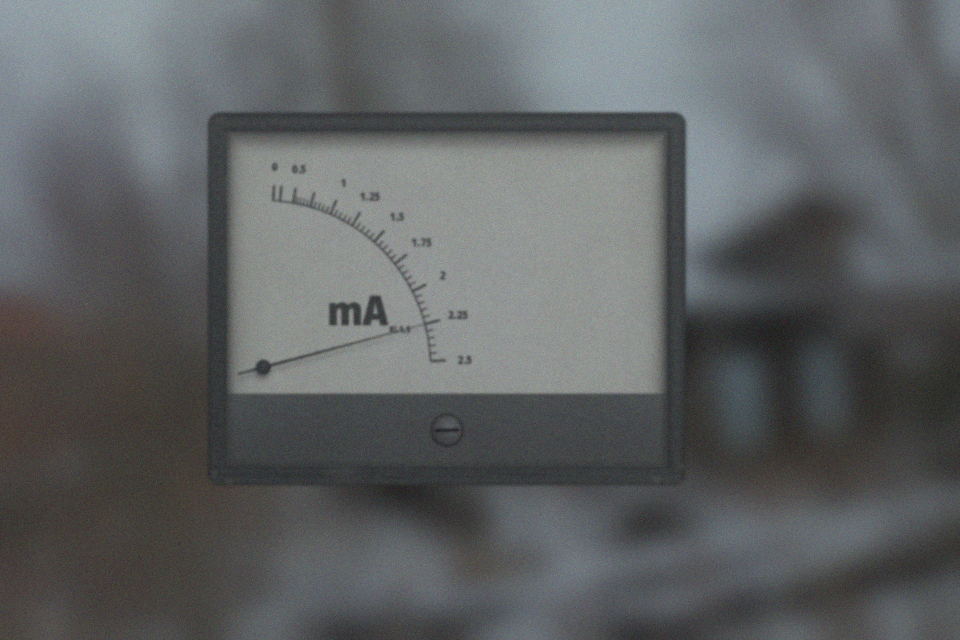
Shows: 2.25 mA
